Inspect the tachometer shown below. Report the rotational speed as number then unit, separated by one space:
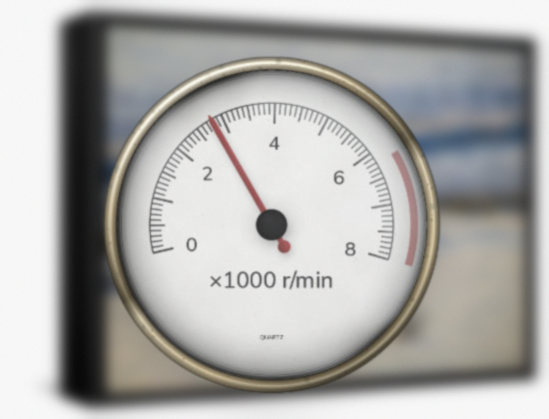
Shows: 2800 rpm
